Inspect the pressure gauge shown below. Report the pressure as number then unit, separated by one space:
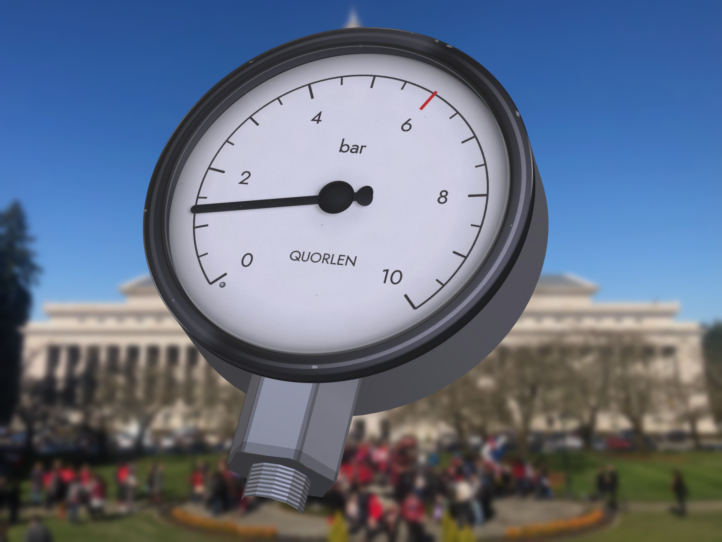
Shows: 1.25 bar
